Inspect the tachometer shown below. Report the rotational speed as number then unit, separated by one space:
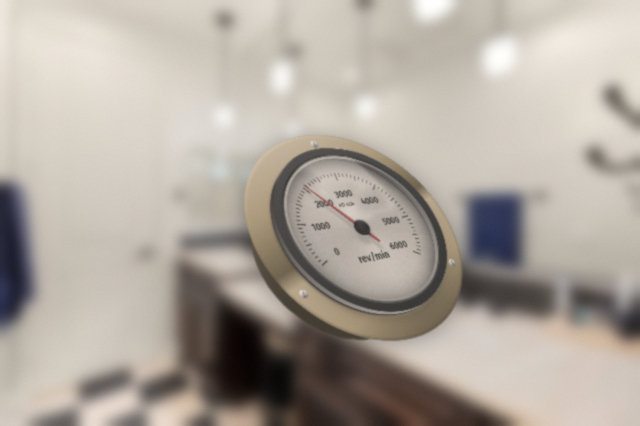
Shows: 2000 rpm
